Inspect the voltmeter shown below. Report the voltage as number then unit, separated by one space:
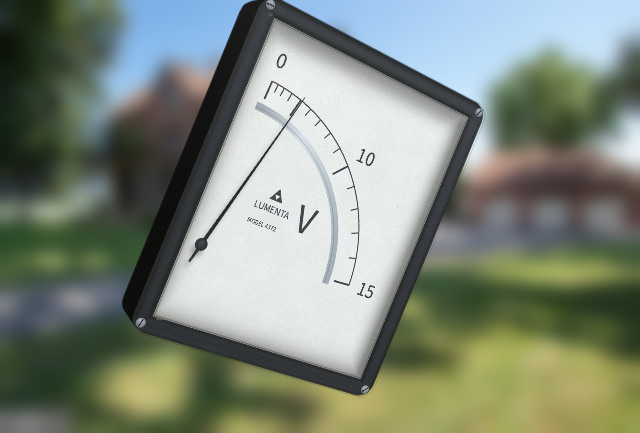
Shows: 5 V
